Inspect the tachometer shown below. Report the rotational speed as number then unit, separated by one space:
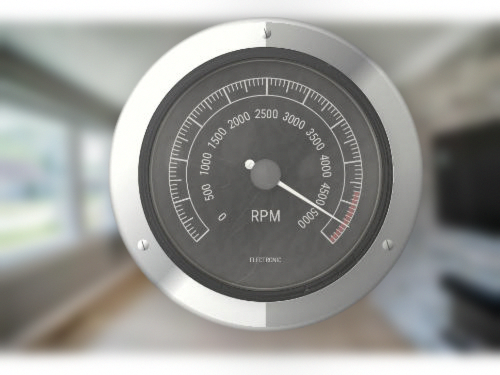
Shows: 4750 rpm
